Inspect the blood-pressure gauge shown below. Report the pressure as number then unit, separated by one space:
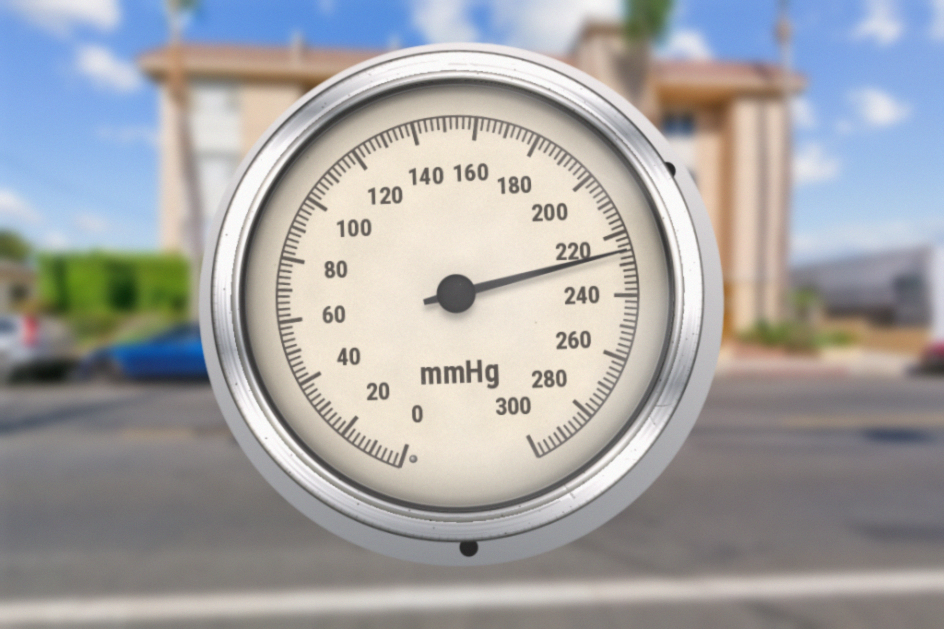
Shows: 226 mmHg
